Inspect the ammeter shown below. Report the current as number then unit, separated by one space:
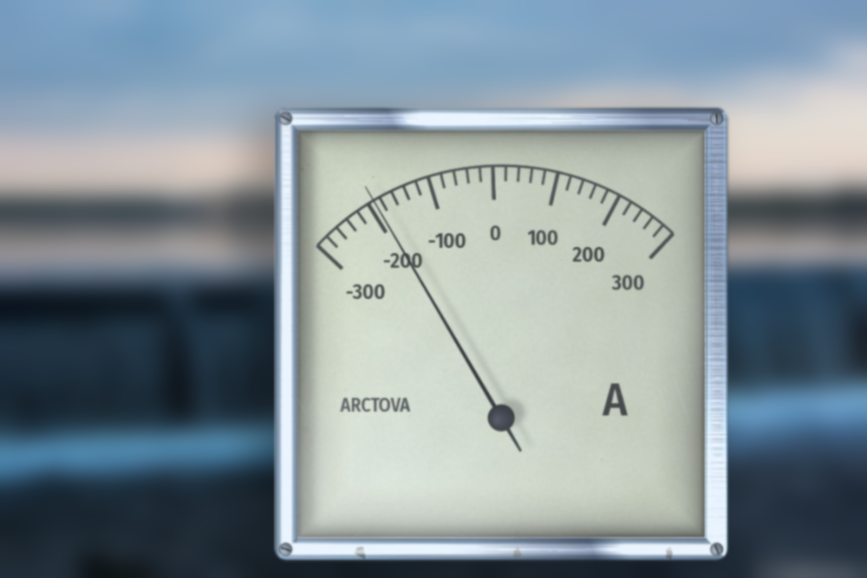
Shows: -190 A
